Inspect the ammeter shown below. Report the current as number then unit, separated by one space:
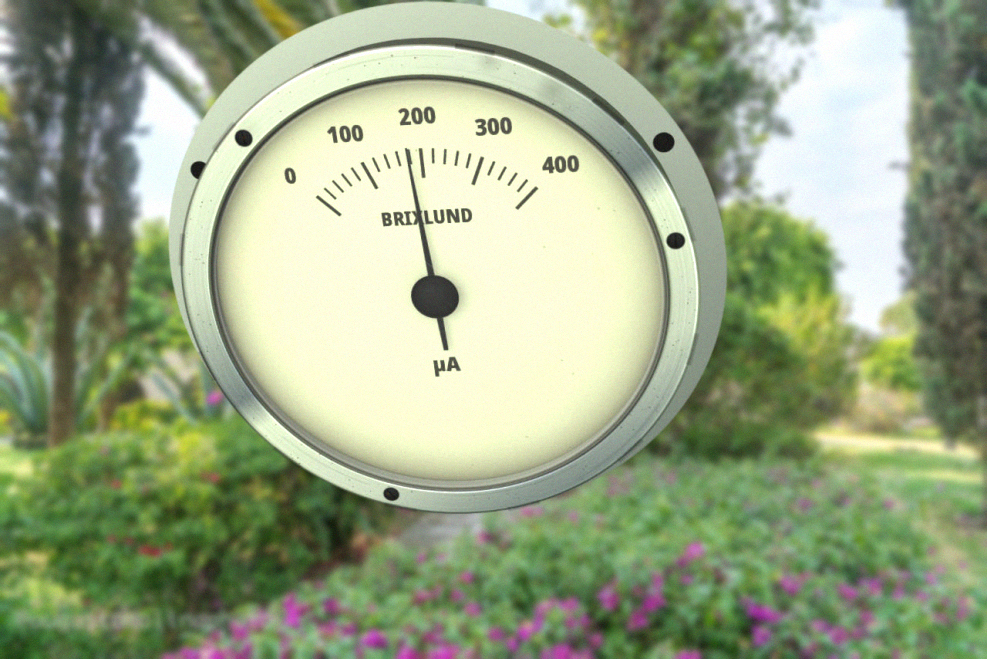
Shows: 180 µA
